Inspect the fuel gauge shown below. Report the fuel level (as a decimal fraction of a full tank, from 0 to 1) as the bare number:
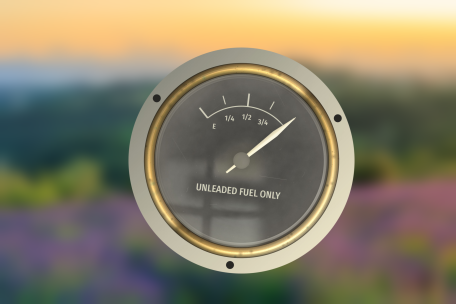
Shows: 1
